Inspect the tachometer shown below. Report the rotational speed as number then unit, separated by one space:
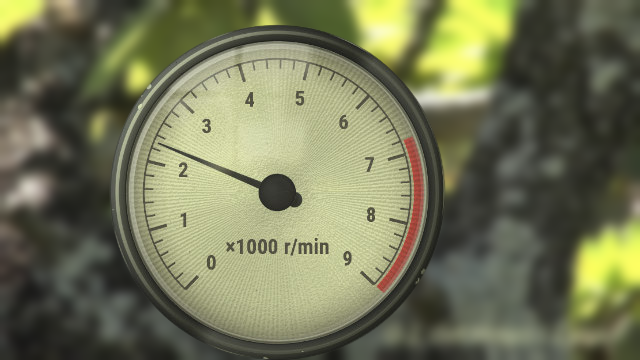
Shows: 2300 rpm
